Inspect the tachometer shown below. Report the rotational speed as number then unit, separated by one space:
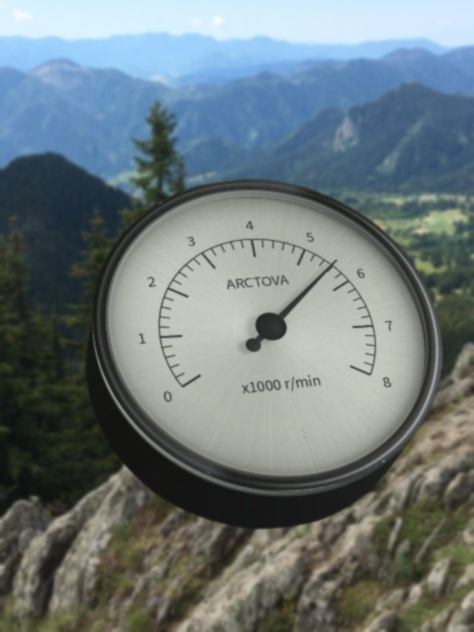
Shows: 5600 rpm
